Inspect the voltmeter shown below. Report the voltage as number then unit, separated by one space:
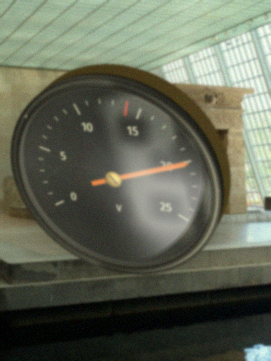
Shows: 20 V
